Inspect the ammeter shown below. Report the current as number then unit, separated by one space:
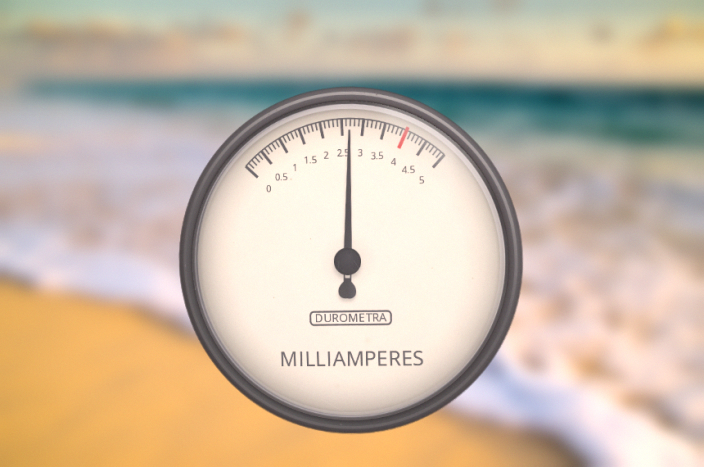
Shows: 2.7 mA
